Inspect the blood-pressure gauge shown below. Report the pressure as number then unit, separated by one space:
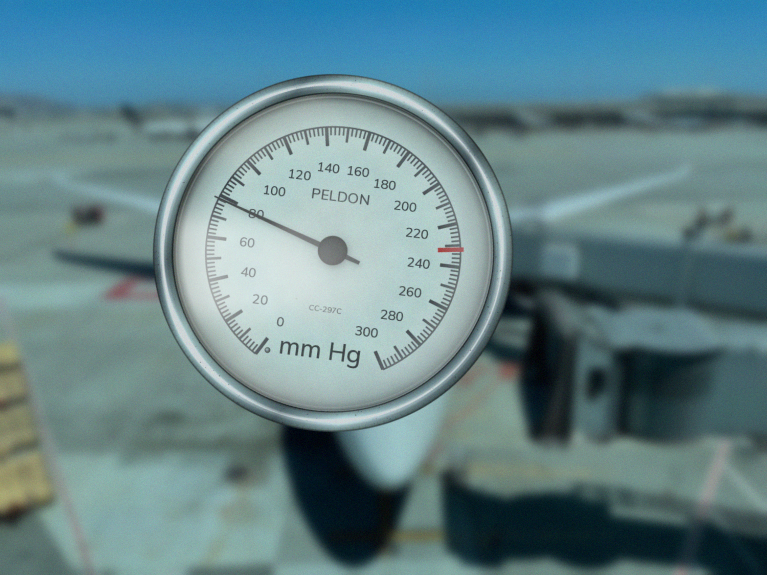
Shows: 78 mmHg
